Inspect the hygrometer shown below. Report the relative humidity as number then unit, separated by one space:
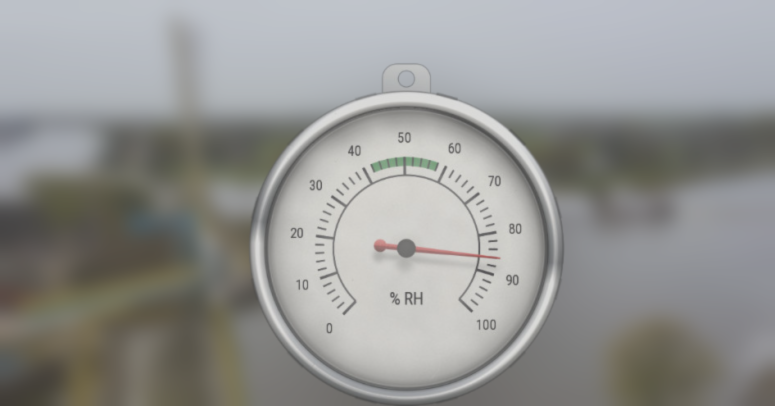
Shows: 86 %
